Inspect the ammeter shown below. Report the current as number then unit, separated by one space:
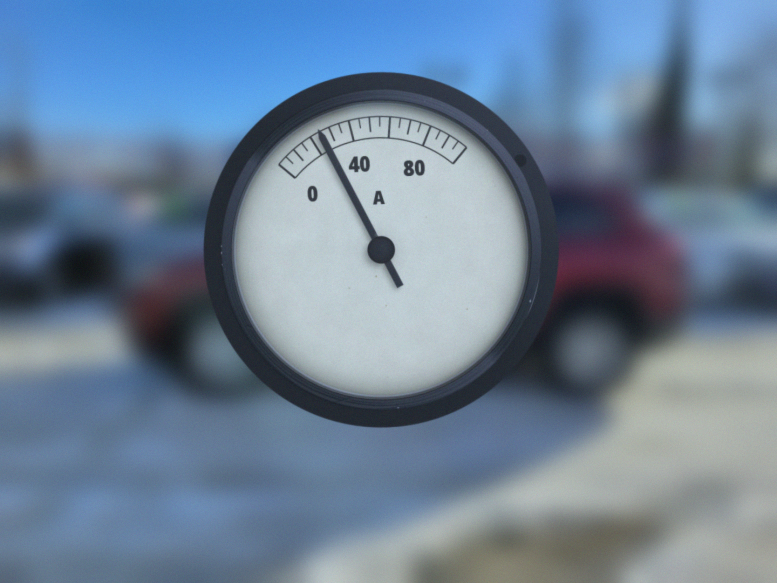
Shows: 25 A
